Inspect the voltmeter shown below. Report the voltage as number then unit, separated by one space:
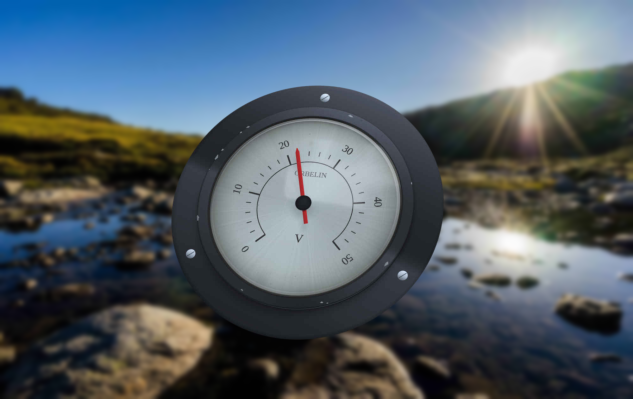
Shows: 22 V
